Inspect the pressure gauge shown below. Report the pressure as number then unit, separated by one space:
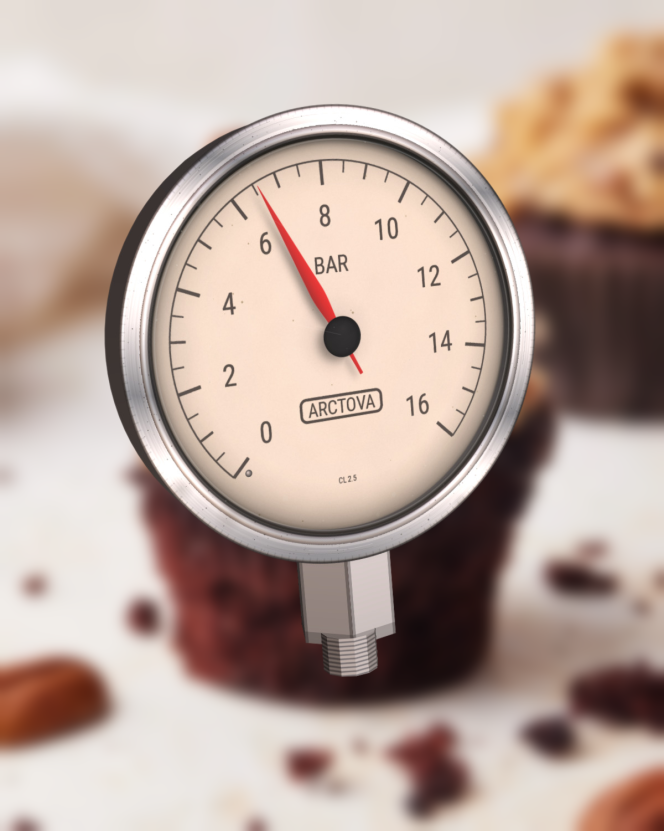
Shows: 6.5 bar
